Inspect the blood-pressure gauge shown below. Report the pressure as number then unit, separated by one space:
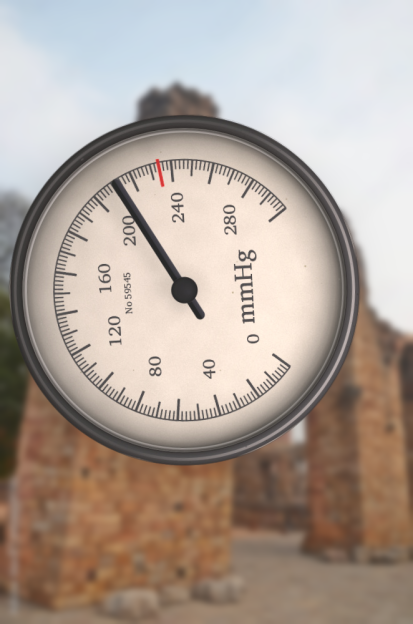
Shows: 212 mmHg
